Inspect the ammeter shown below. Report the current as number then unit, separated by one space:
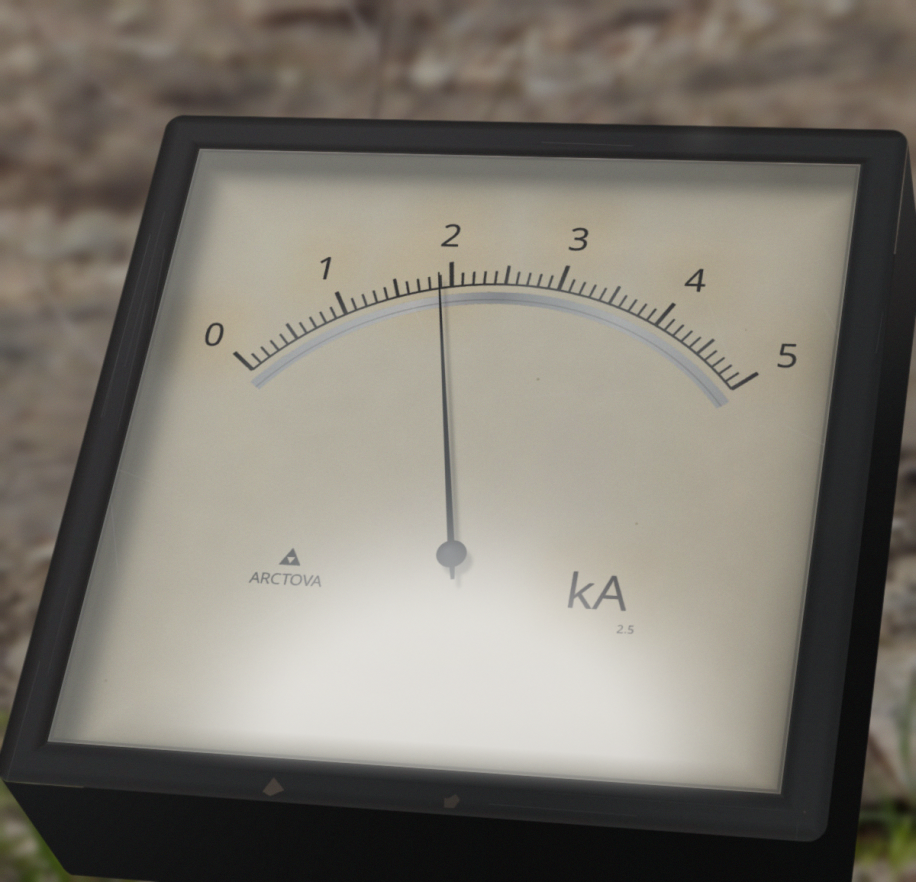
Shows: 1.9 kA
